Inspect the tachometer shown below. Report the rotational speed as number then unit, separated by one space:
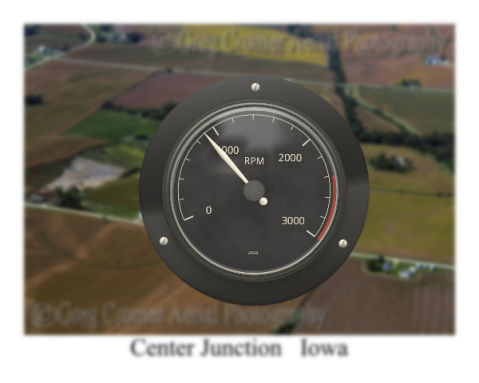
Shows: 900 rpm
